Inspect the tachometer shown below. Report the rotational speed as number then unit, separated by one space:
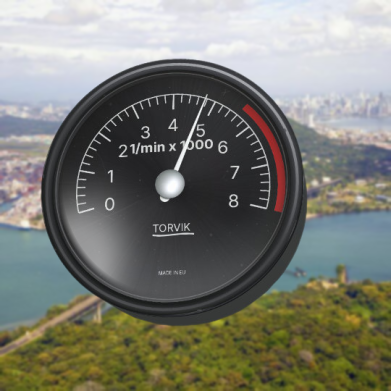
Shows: 4800 rpm
